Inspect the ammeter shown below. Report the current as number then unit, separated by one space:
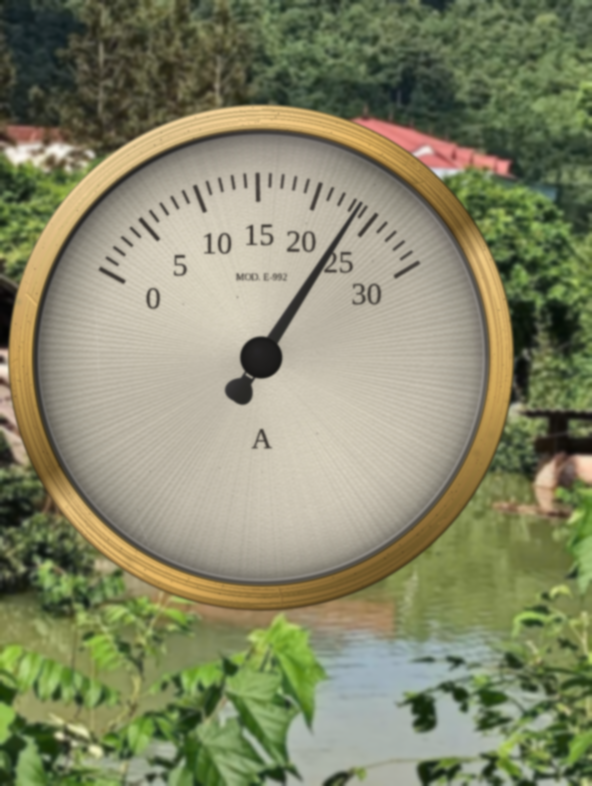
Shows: 23.5 A
